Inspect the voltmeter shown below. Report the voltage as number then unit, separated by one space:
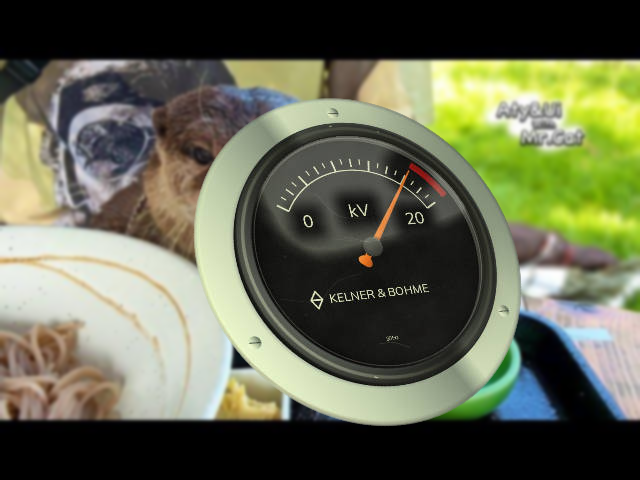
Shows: 16 kV
